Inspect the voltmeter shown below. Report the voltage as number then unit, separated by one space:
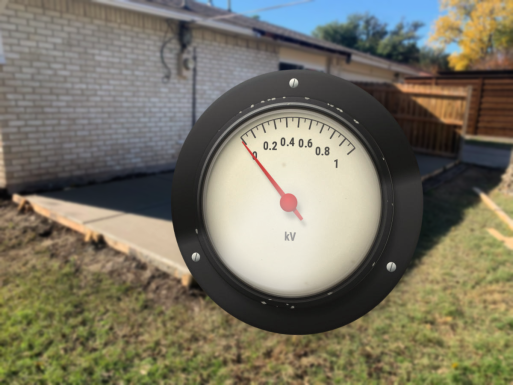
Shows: 0 kV
